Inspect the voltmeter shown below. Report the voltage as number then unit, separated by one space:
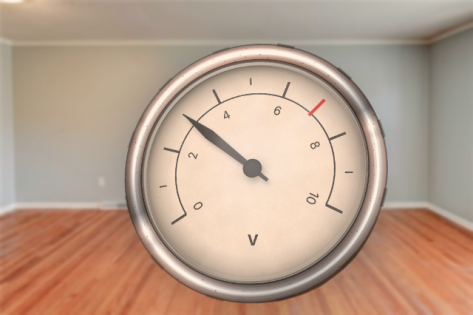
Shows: 3 V
